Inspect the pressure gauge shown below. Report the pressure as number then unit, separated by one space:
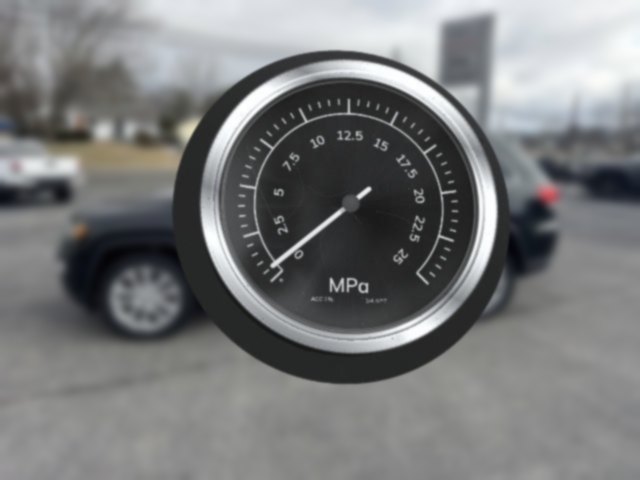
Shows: 0.5 MPa
